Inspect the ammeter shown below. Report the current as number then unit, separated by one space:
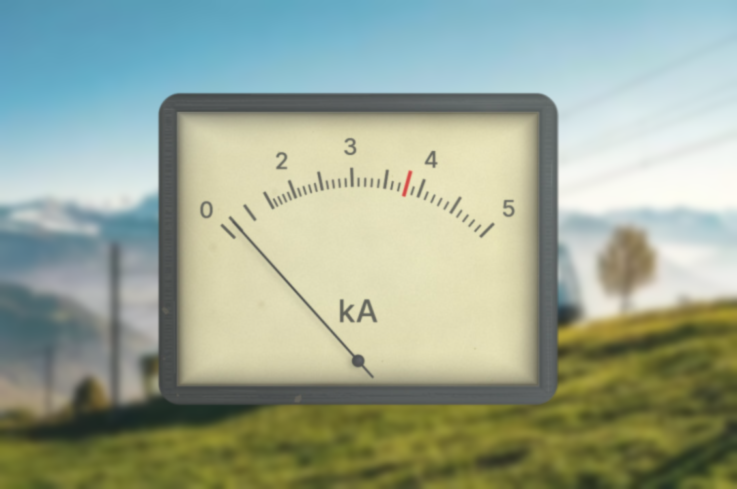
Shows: 0.5 kA
